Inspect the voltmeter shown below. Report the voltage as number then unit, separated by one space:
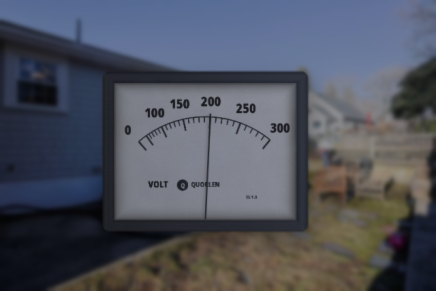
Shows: 200 V
